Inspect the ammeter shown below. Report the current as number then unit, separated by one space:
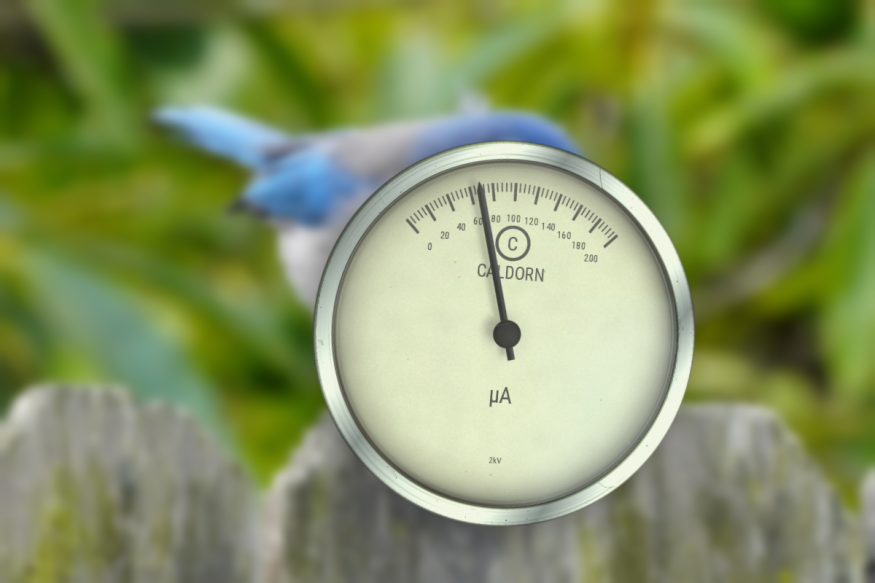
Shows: 68 µA
